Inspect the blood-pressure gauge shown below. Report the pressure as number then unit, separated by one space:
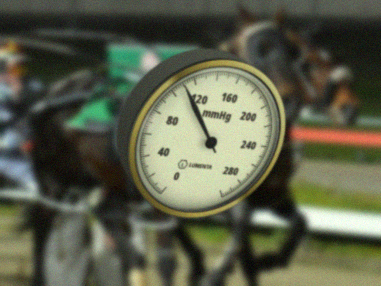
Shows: 110 mmHg
